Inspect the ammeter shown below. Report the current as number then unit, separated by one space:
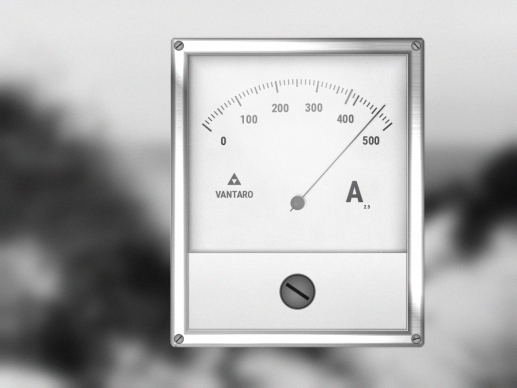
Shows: 460 A
